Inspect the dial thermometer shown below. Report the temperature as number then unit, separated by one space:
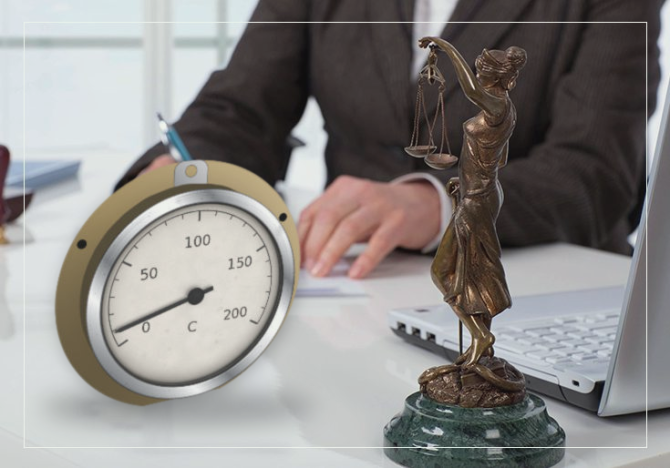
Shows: 10 °C
